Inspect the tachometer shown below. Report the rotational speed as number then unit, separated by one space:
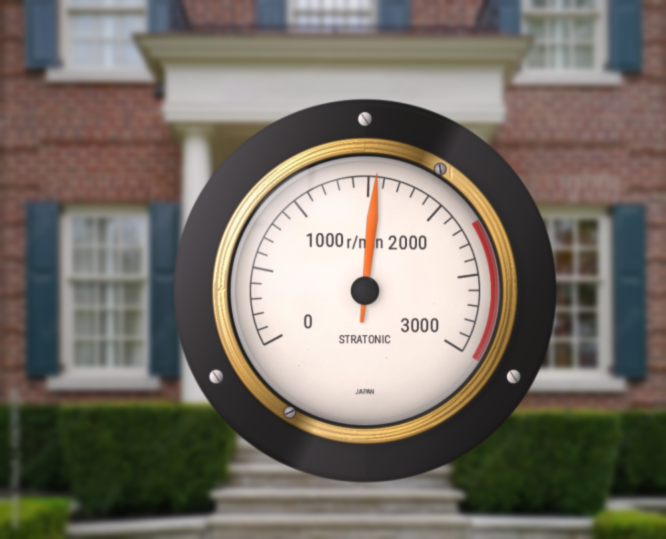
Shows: 1550 rpm
